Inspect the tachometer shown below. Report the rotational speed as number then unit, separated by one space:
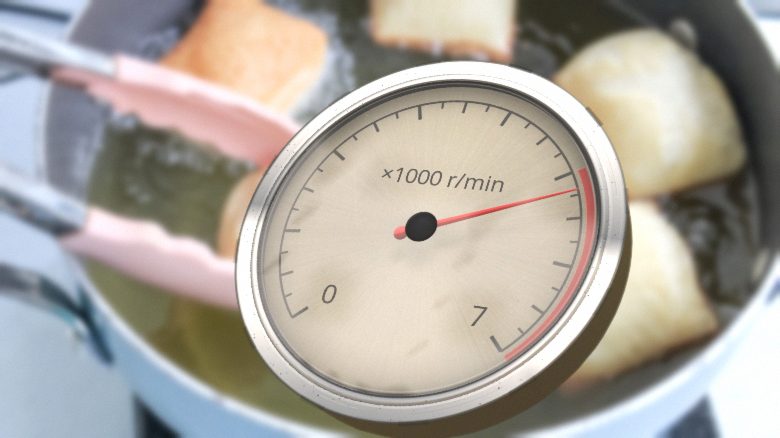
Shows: 5250 rpm
